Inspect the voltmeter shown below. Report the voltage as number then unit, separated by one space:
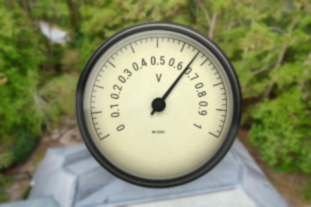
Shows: 0.66 V
